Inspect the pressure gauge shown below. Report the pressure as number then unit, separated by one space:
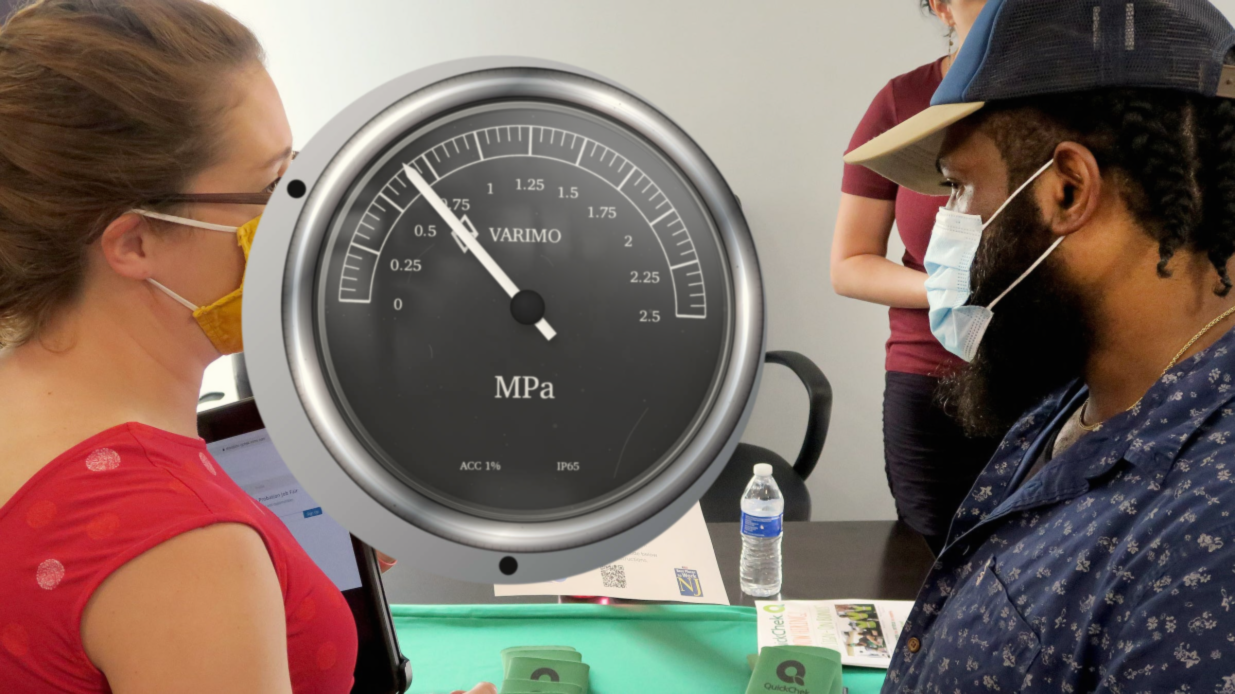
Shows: 0.65 MPa
